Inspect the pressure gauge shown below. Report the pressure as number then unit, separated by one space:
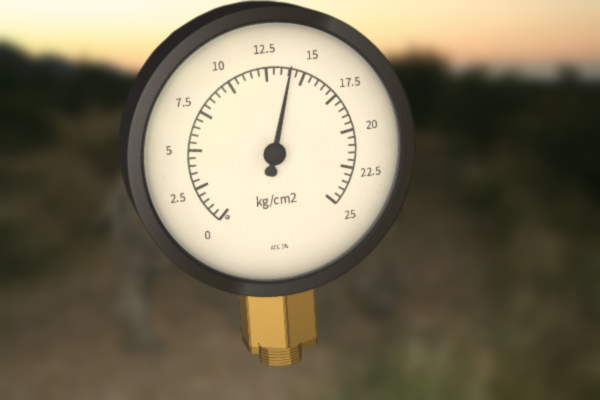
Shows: 14 kg/cm²
